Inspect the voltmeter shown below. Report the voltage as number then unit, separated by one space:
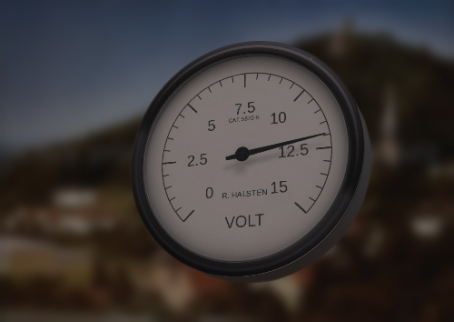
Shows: 12 V
